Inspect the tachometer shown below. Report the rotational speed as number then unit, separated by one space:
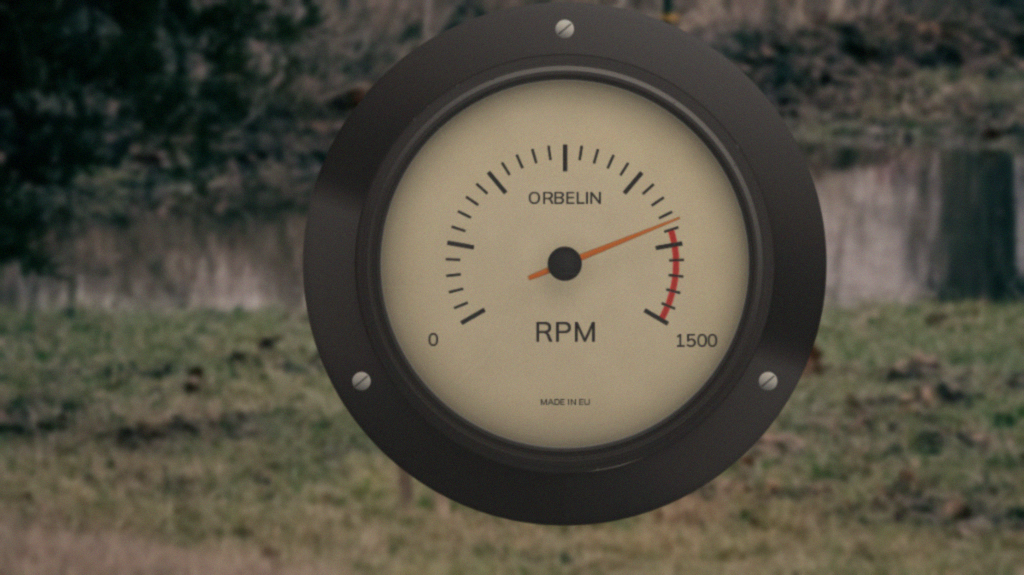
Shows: 1175 rpm
